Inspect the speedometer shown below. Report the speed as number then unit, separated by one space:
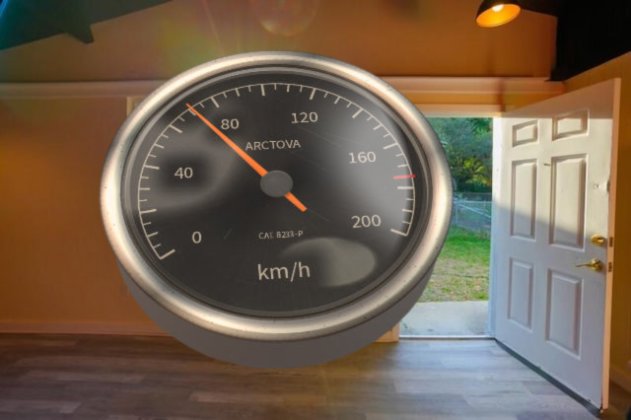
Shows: 70 km/h
